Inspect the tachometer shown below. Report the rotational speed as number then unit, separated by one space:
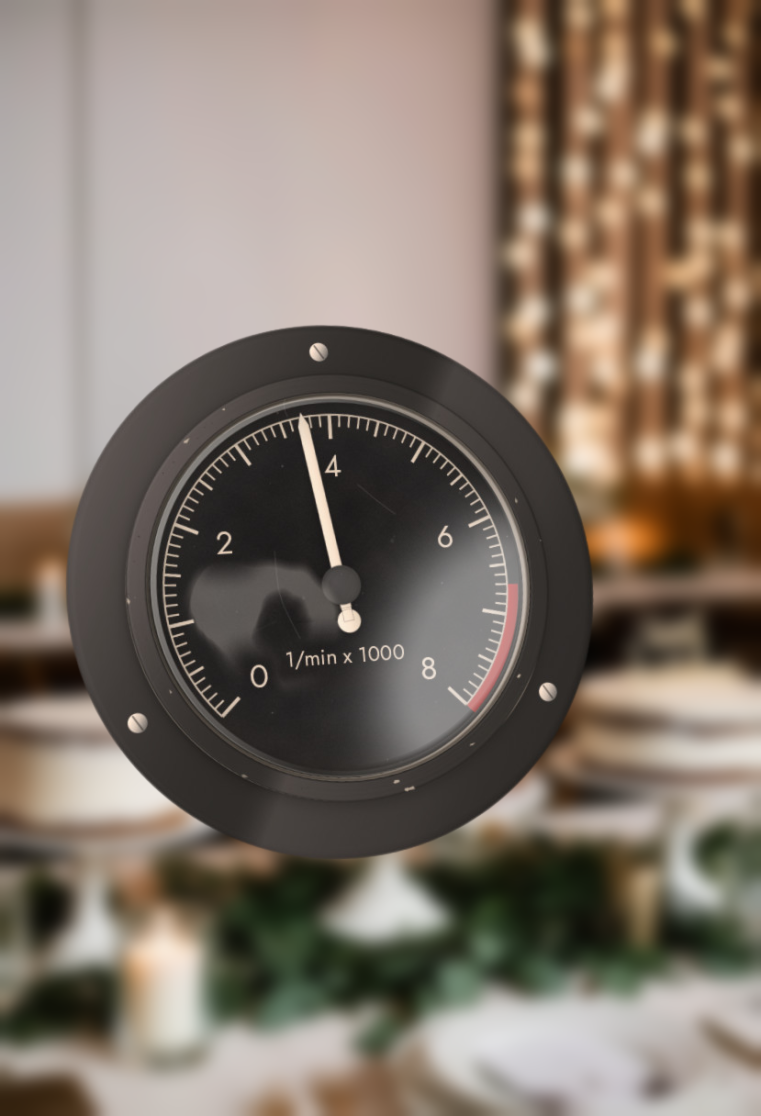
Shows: 3700 rpm
